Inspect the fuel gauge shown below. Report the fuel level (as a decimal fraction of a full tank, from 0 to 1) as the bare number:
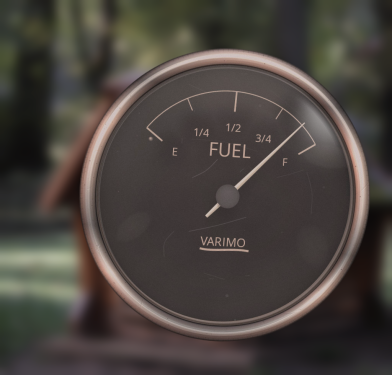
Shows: 0.875
